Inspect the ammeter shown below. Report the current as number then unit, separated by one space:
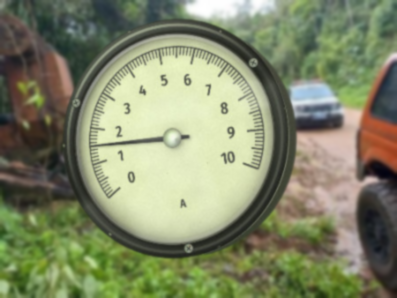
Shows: 1.5 A
